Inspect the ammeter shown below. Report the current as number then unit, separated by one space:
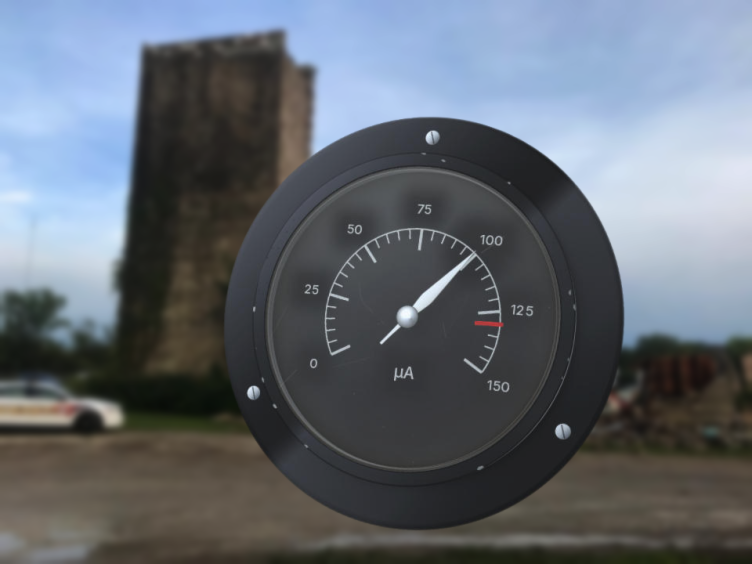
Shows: 100 µA
